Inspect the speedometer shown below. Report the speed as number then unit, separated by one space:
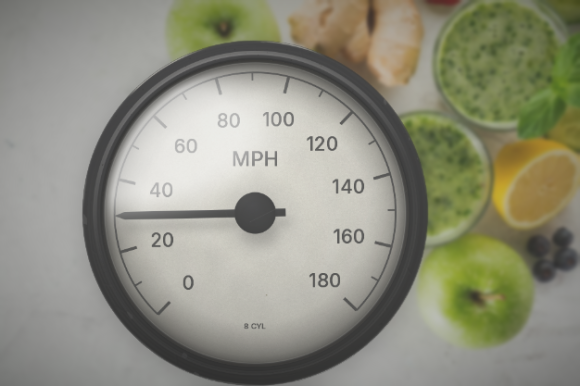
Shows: 30 mph
